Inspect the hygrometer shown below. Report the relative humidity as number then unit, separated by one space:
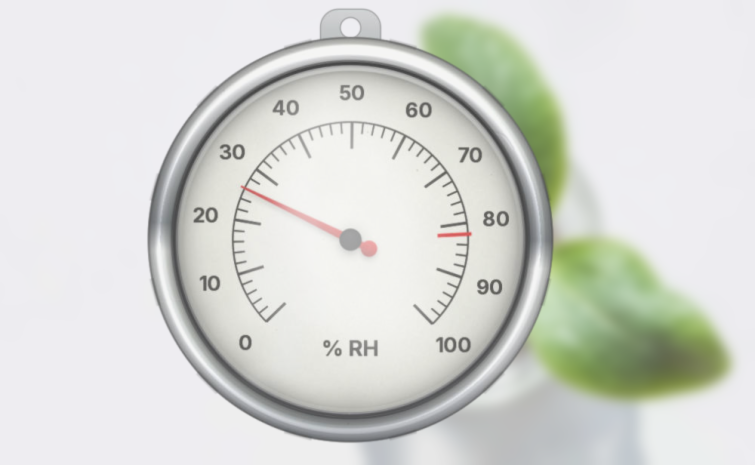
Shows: 26 %
